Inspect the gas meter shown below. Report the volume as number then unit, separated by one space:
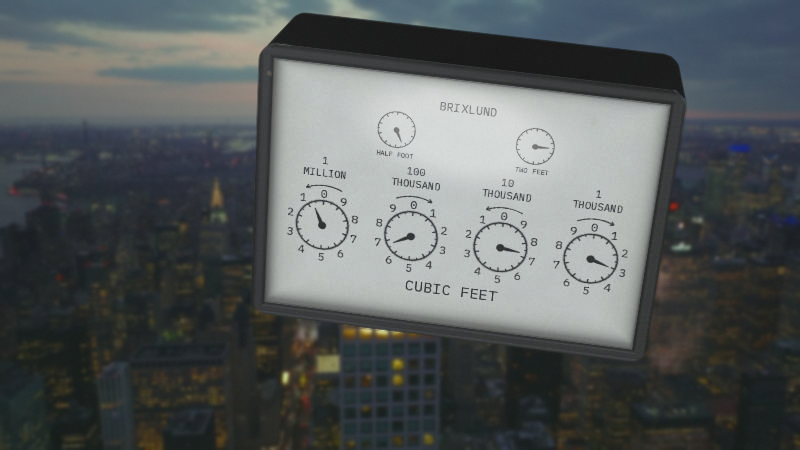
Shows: 67300 ft³
